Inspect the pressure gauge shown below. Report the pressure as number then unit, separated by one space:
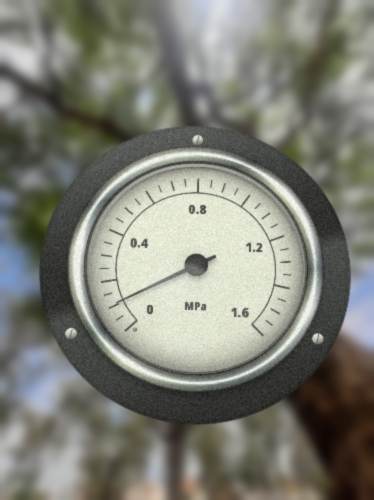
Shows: 0.1 MPa
